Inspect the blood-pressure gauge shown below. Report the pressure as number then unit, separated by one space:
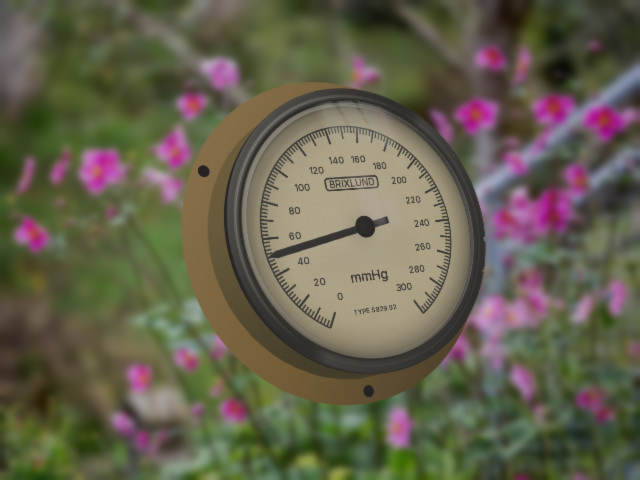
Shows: 50 mmHg
